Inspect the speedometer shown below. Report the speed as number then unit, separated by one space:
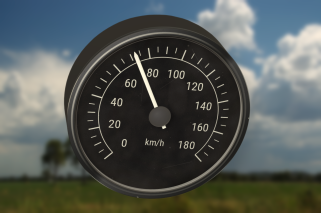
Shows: 72.5 km/h
